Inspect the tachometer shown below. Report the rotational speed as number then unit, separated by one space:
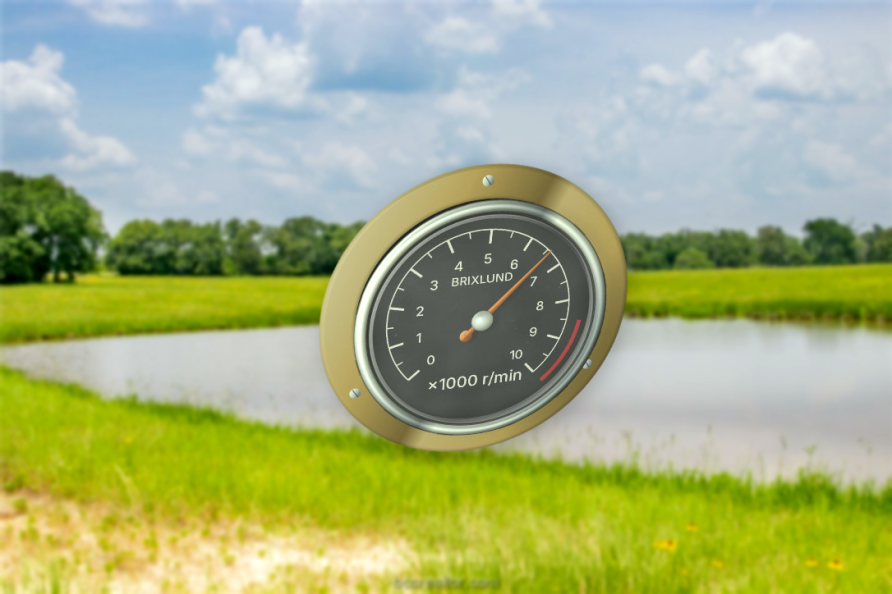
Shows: 6500 rpm
